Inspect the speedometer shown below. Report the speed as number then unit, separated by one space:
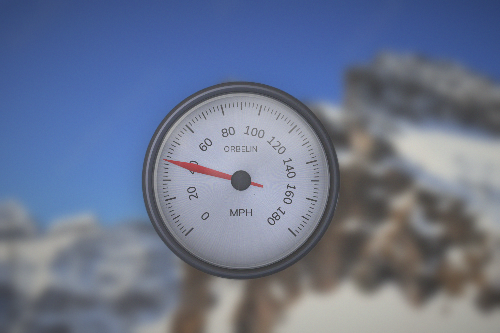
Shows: 40 mph
